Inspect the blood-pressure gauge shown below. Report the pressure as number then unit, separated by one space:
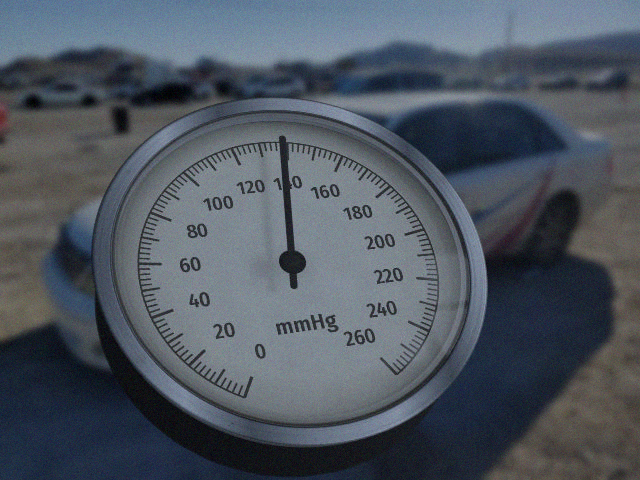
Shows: 138 mmHg
